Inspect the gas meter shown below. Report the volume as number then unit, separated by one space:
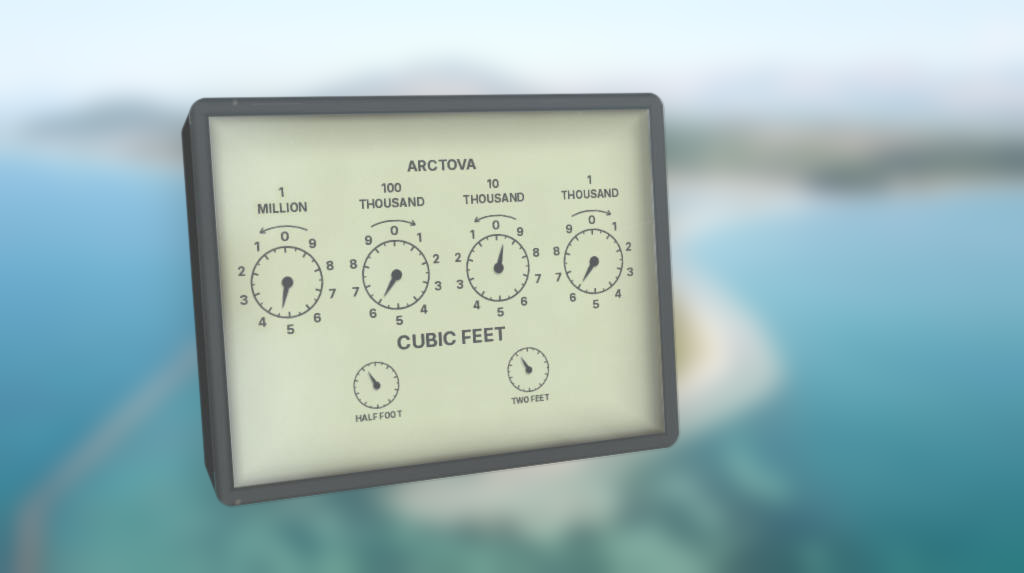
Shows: 459600 ft³
